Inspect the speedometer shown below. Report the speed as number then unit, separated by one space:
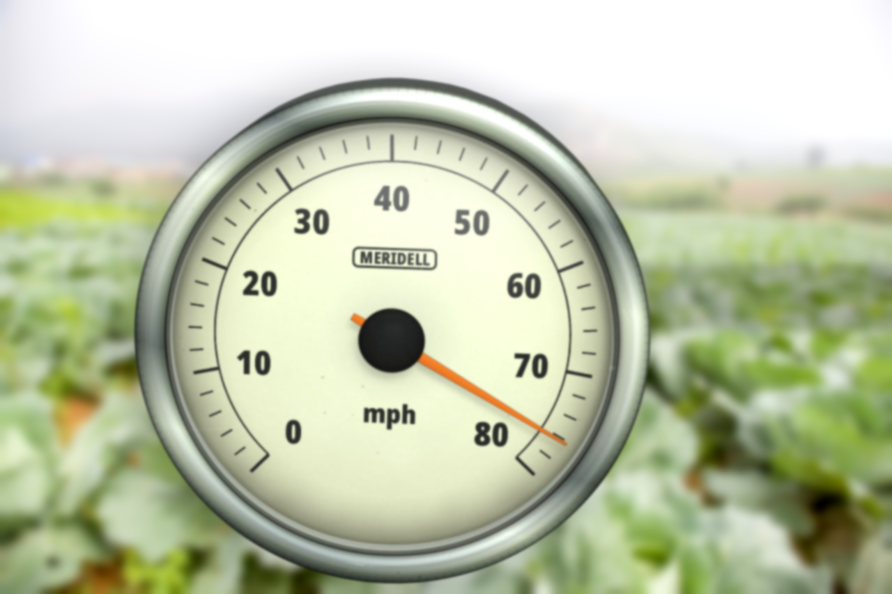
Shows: 76 mph
